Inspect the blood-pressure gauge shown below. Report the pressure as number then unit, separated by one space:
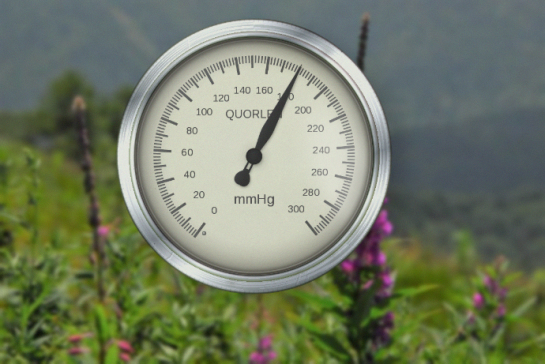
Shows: 180 mmHg
